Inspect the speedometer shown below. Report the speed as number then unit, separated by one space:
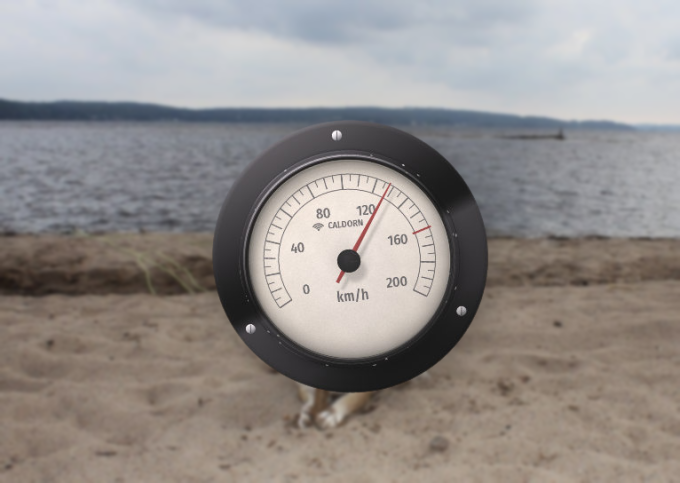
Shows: 127.5 km/h
